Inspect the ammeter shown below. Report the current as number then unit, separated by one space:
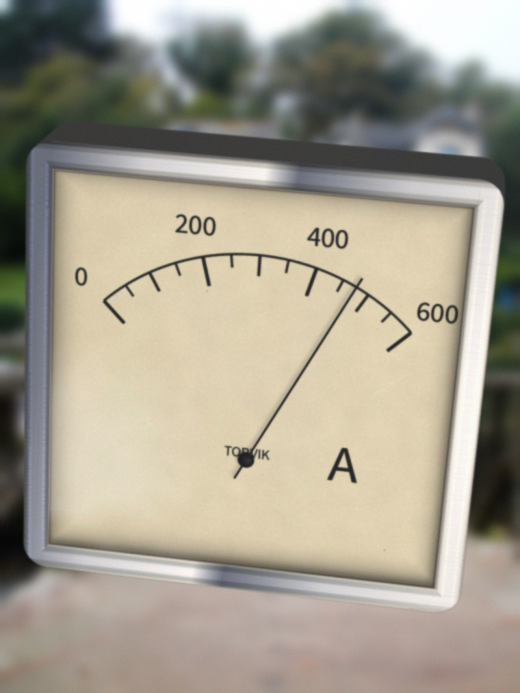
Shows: 475 A
